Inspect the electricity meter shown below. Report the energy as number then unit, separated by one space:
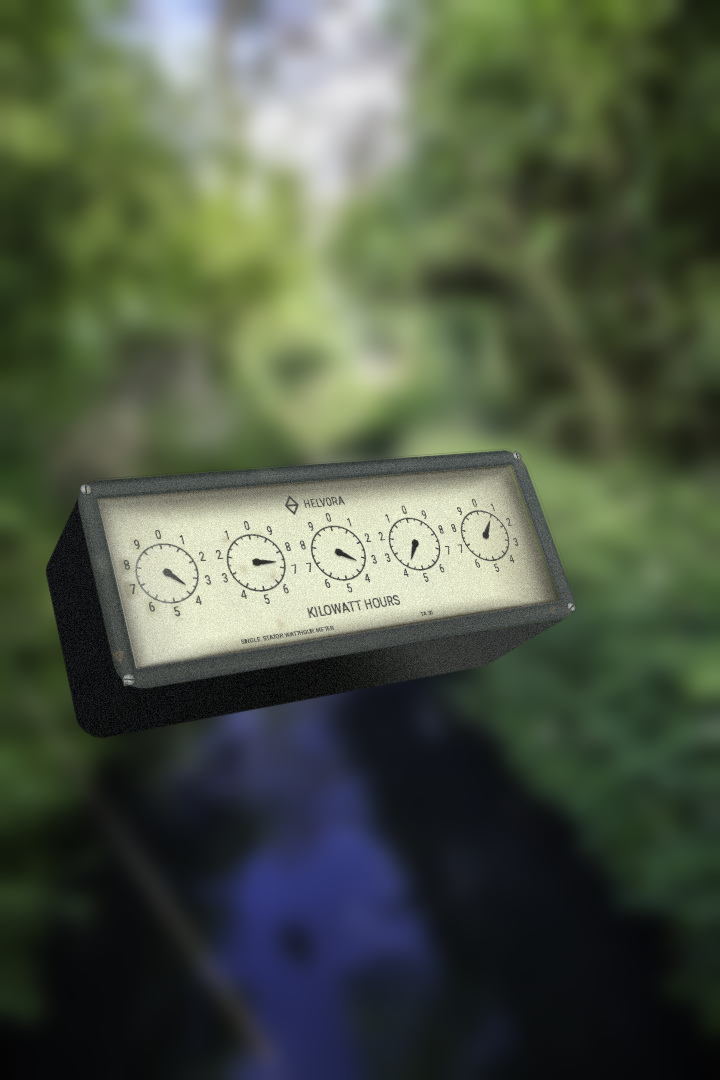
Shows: 37341 kWh
